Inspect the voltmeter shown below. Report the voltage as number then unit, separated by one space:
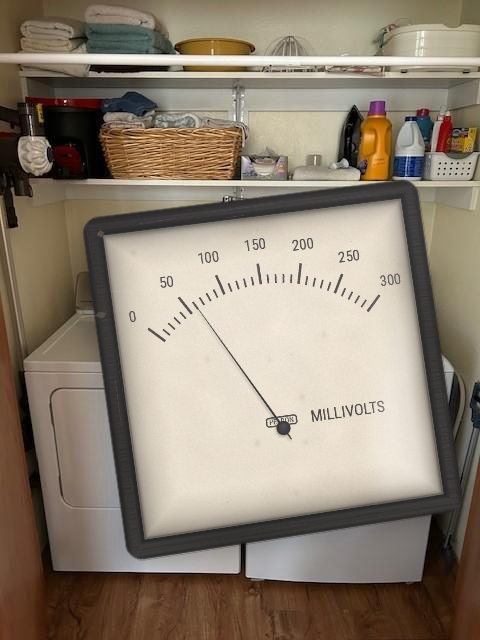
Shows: 60 mV
